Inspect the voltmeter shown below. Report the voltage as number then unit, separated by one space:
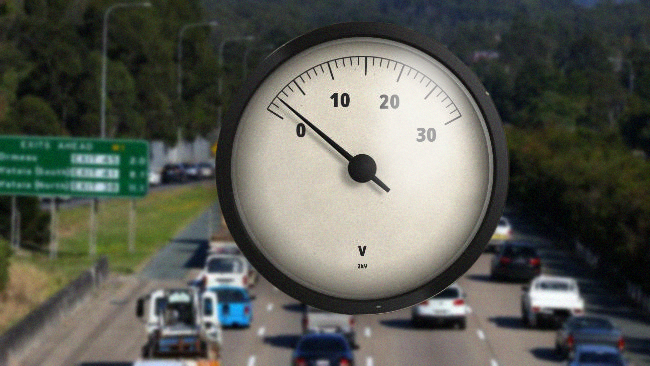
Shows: 2 V
